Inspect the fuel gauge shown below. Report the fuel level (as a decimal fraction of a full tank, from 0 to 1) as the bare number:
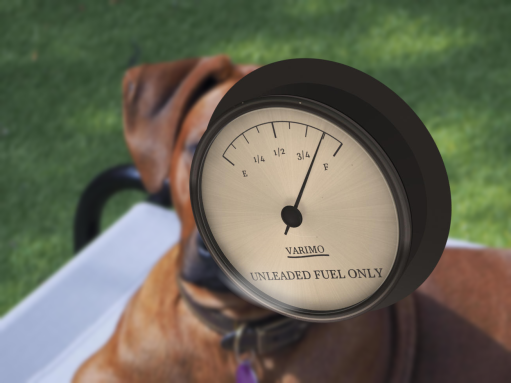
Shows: 0.875
